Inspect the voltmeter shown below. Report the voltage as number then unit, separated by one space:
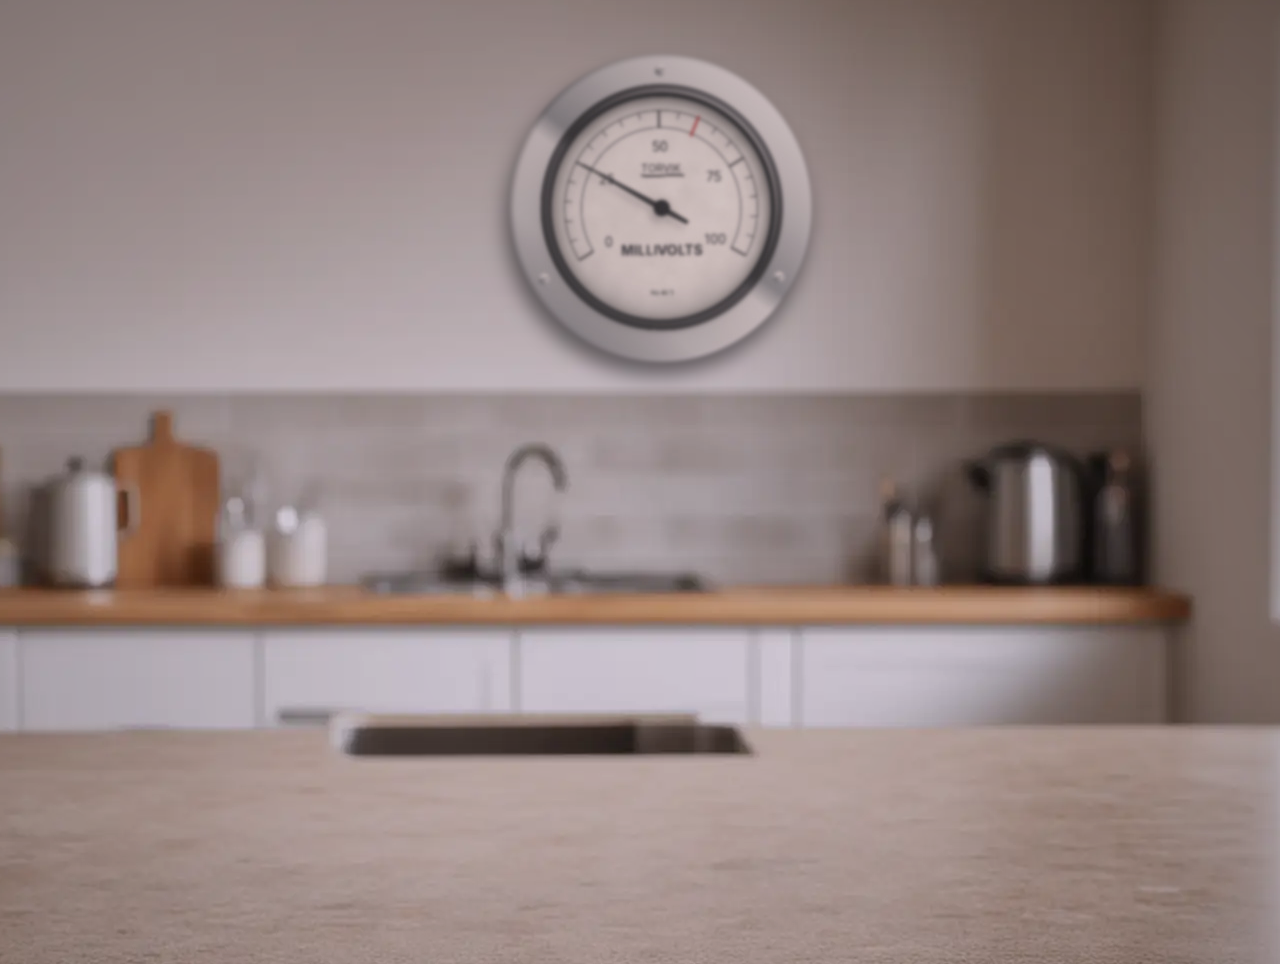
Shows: 25 mV
